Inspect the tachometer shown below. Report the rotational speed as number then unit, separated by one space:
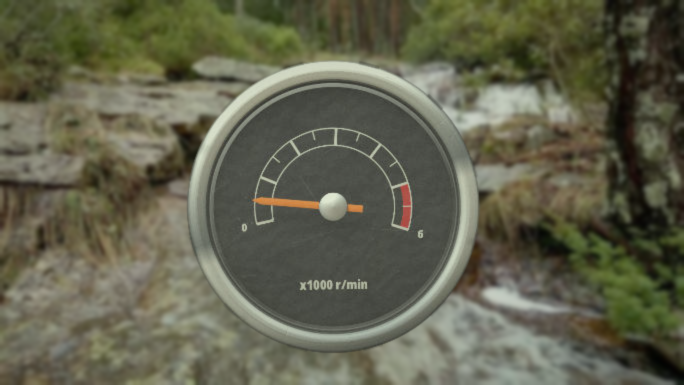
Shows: 500 rpm
